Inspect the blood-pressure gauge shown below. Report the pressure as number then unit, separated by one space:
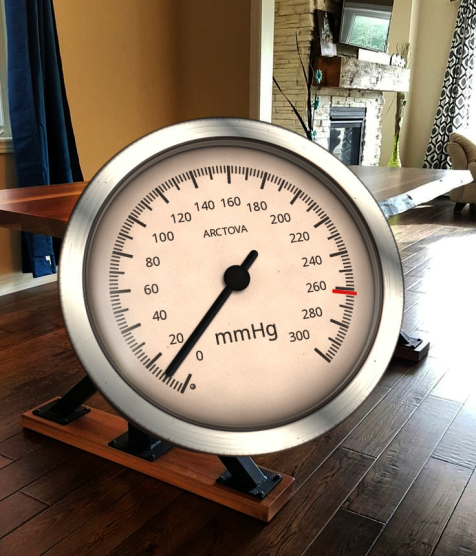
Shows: 10 mmHg
